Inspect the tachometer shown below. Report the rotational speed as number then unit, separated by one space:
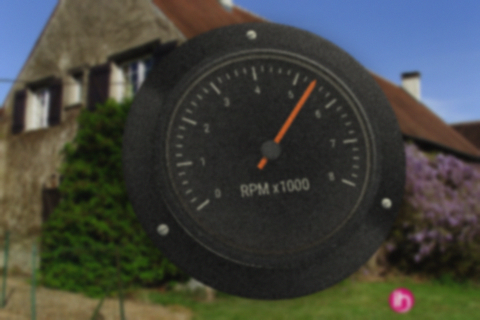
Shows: 5400 rpm
